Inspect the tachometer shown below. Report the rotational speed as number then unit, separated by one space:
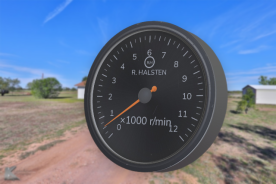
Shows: 500 rpm
